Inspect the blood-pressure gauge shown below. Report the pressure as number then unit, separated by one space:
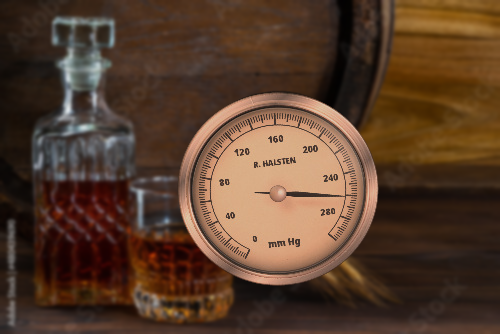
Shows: 260 mmHg
